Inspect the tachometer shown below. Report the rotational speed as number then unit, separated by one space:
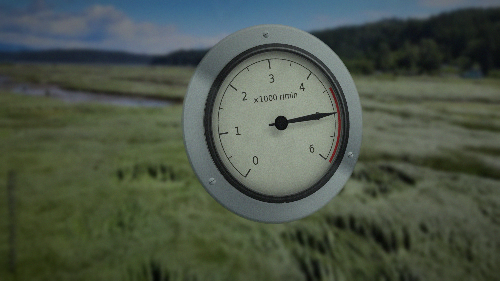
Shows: 5000 rpm
